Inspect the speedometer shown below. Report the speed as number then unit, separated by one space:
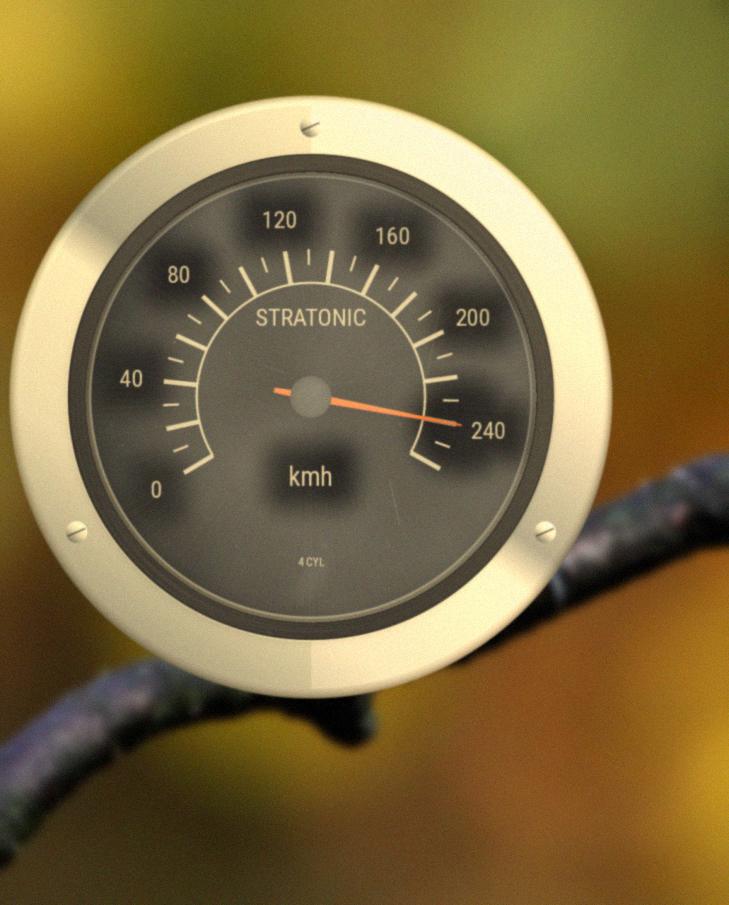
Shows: 240 km/h
